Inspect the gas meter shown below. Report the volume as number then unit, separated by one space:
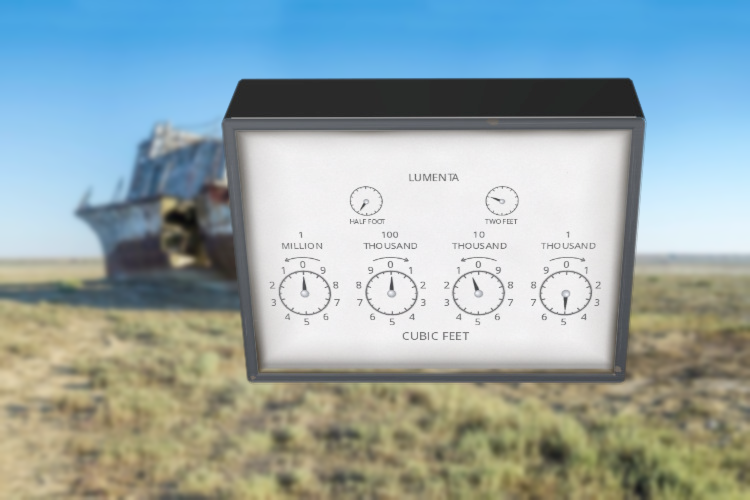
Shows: 500 ft³
